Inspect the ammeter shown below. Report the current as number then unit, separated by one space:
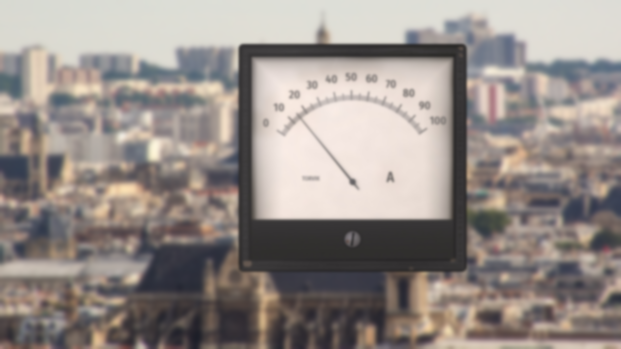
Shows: 15 A
